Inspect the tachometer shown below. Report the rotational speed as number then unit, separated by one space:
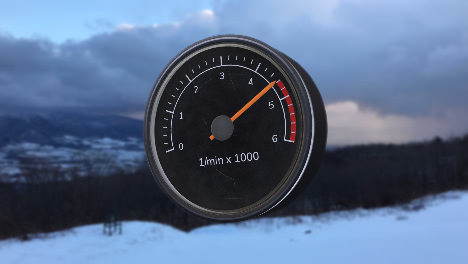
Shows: 4600 rpm
